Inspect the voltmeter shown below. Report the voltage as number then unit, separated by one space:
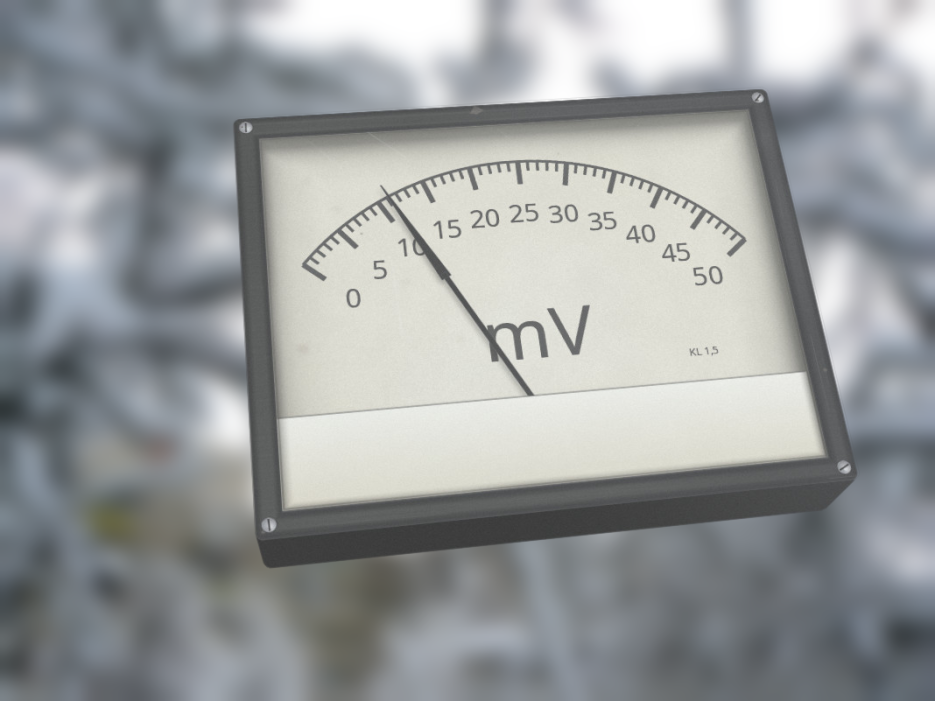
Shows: 11 mV
